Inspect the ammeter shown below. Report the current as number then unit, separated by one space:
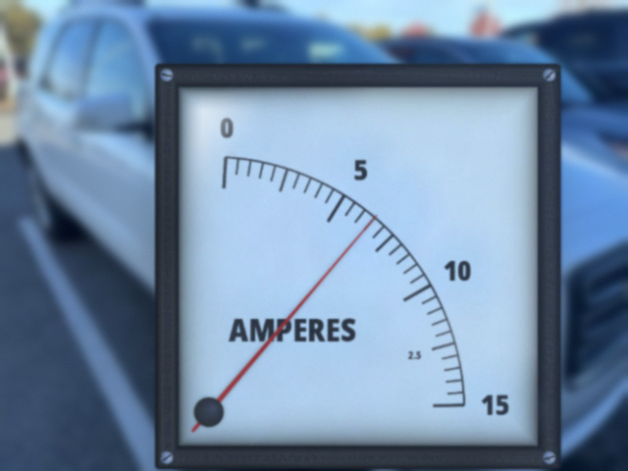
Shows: 6.5 A
